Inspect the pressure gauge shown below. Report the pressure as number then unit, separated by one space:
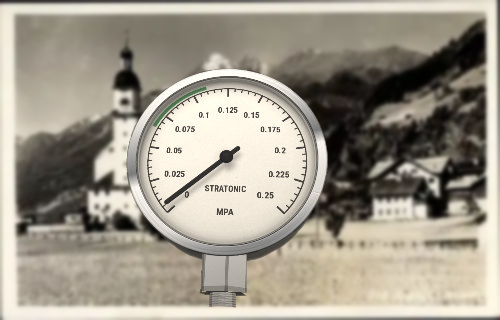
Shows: 0.005 MPa
